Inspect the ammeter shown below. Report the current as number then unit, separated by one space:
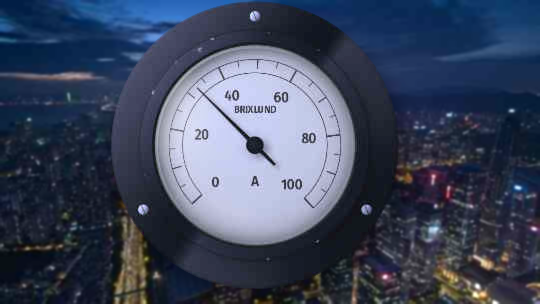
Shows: 32.5 A
